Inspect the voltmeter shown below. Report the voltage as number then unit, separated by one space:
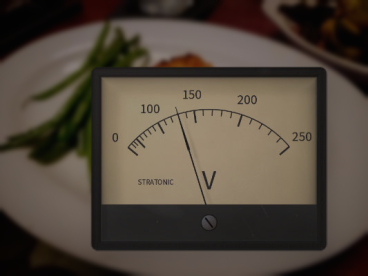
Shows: 130 V
